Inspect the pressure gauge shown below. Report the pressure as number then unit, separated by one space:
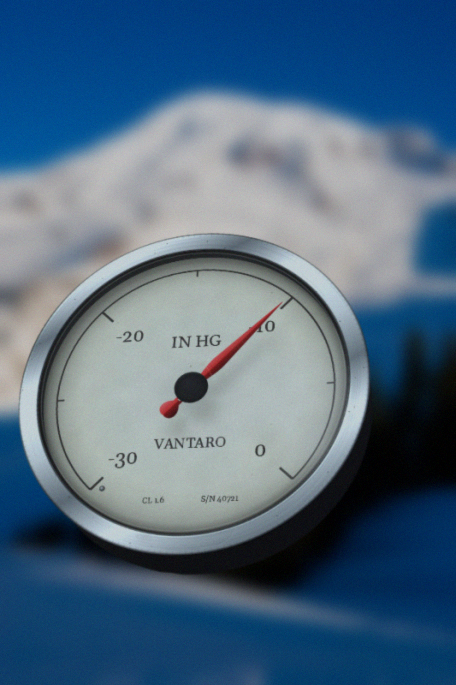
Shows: -10 inHg
